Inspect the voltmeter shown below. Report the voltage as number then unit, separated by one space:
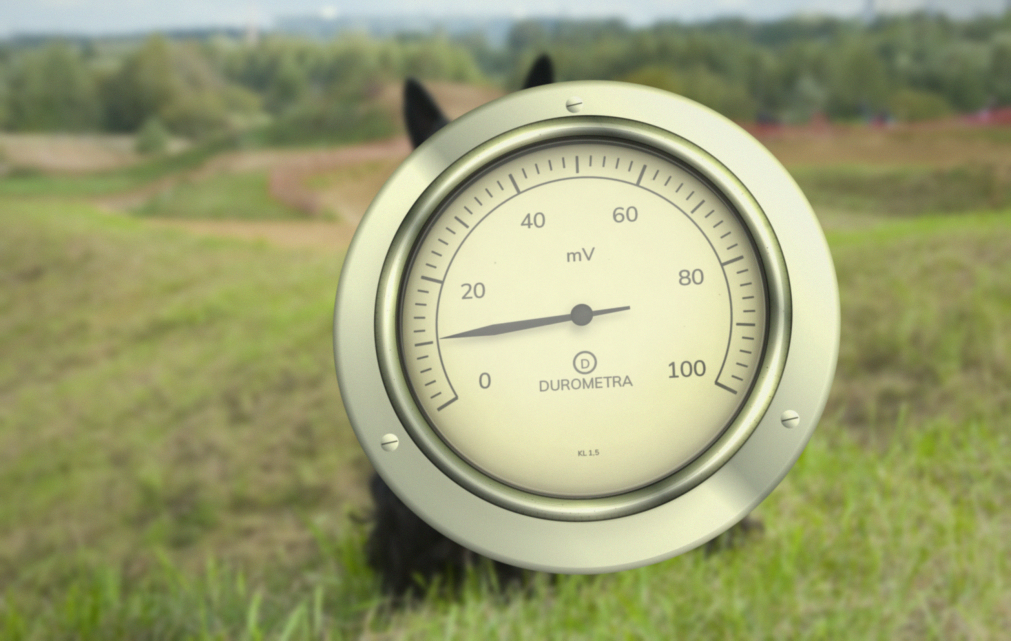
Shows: 10 mV
